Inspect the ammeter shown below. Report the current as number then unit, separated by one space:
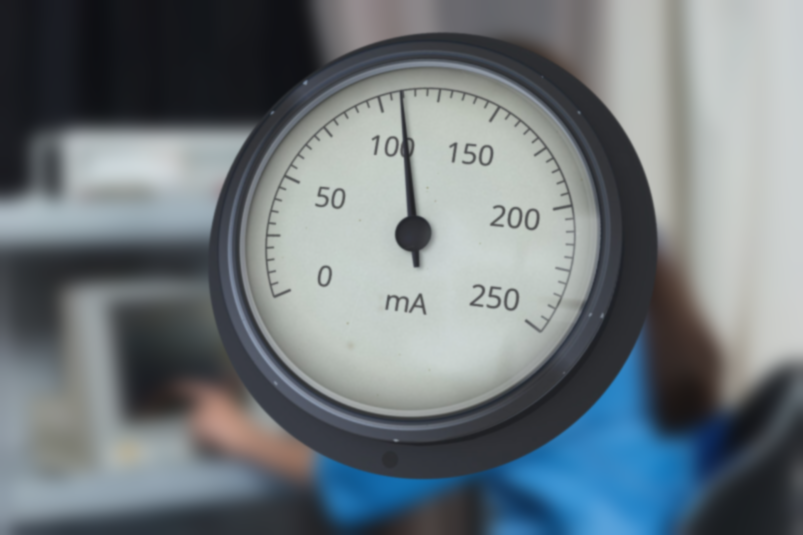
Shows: 110 mA
